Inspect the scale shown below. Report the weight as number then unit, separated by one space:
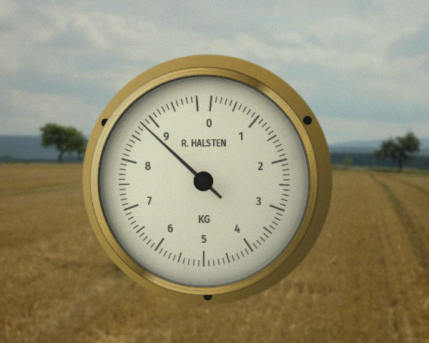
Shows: 8.8 kg
